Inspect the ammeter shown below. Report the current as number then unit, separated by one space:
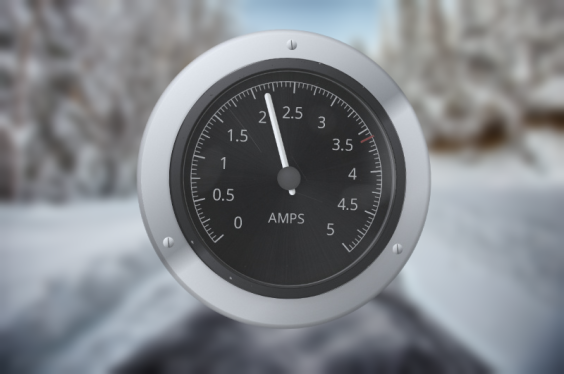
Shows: 2.15 A
